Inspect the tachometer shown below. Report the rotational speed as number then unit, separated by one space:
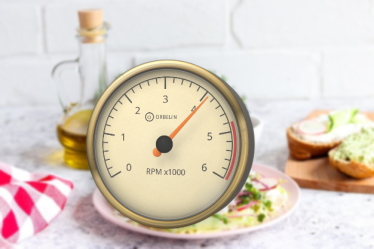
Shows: 4100 rpm
